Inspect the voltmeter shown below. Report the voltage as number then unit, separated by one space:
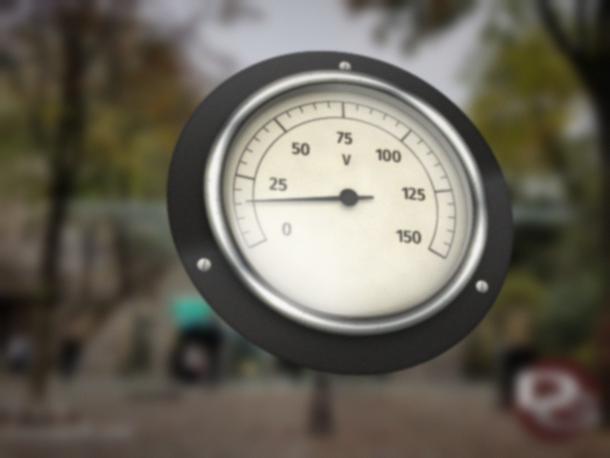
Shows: 15 V
